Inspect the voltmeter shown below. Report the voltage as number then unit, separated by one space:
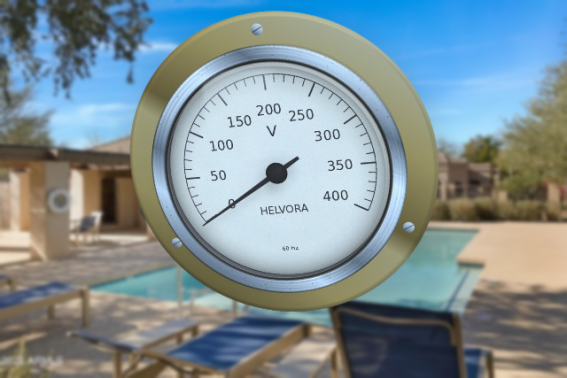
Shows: 0 V
